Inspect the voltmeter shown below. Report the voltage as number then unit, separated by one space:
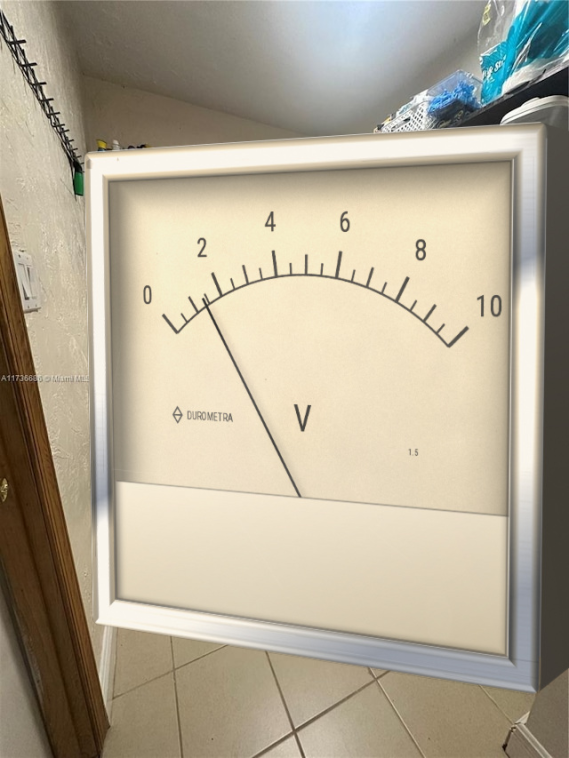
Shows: 1.5 V
